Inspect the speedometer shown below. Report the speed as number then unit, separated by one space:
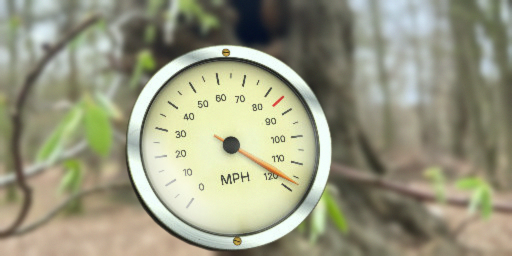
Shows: 117.5 mph
